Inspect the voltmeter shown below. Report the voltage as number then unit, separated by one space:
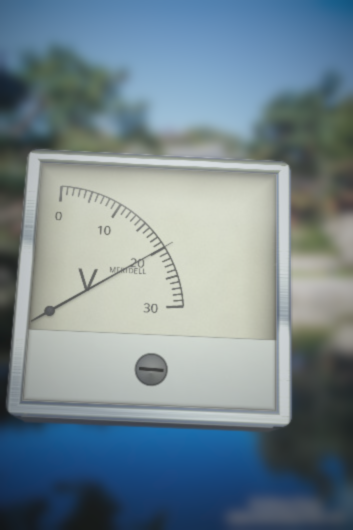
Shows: 20 V
